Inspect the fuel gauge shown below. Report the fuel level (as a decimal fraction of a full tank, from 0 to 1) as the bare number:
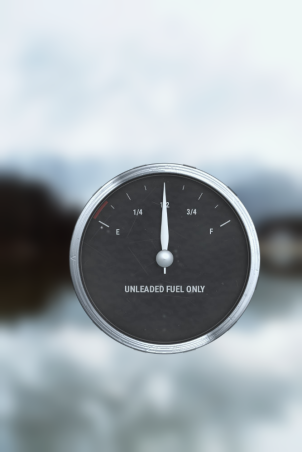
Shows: 0.5
